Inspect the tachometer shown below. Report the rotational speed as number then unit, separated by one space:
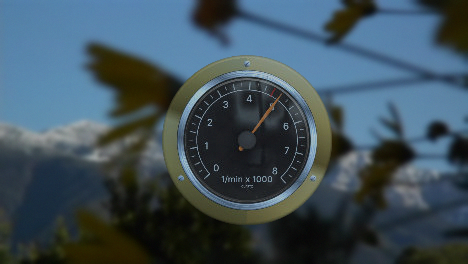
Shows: 5000 rpm
